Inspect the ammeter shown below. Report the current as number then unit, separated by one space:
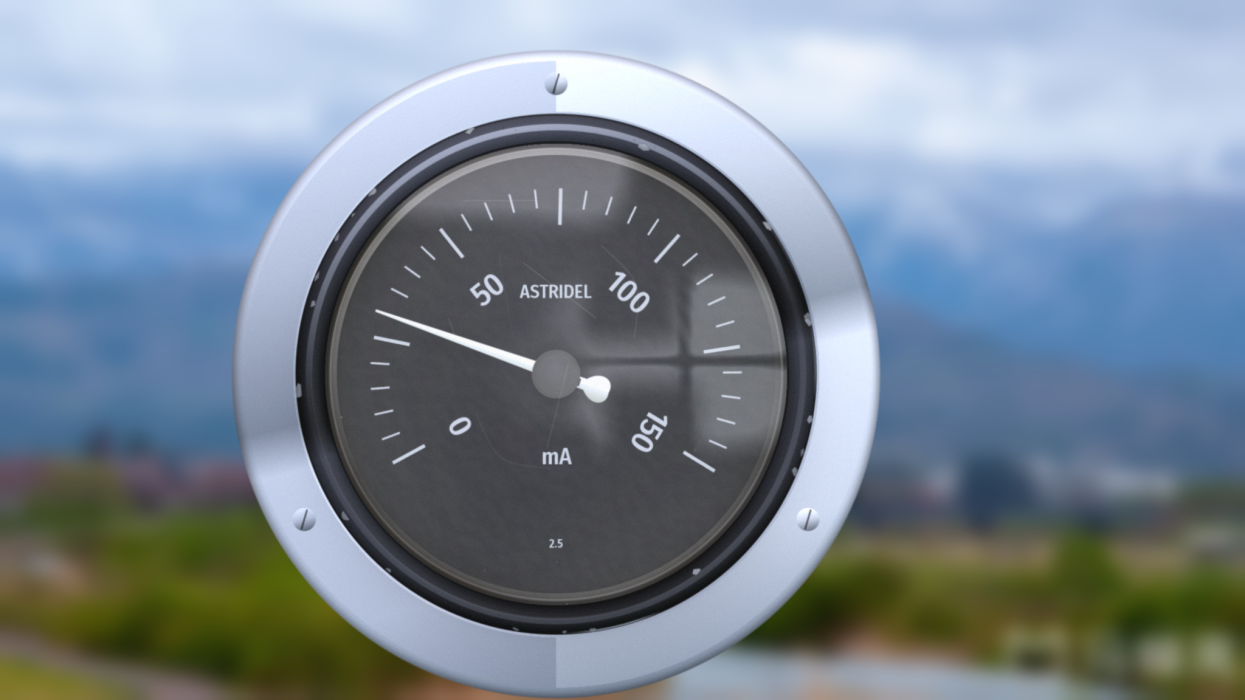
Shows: 30 mA
